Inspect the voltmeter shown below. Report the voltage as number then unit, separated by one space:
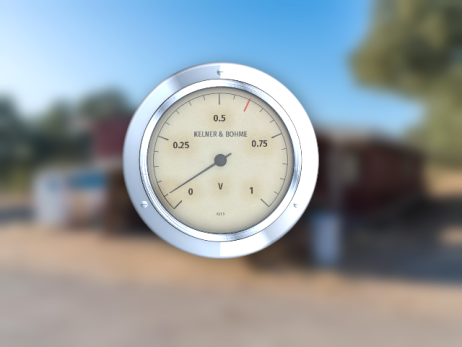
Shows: 0.05 V
